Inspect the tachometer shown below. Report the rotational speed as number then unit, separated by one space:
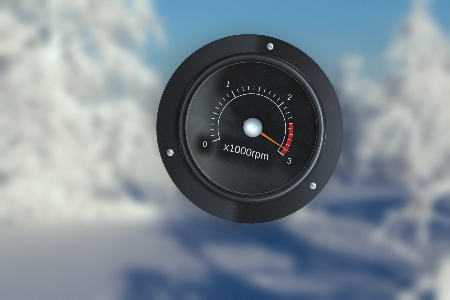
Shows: 2900 rpm
